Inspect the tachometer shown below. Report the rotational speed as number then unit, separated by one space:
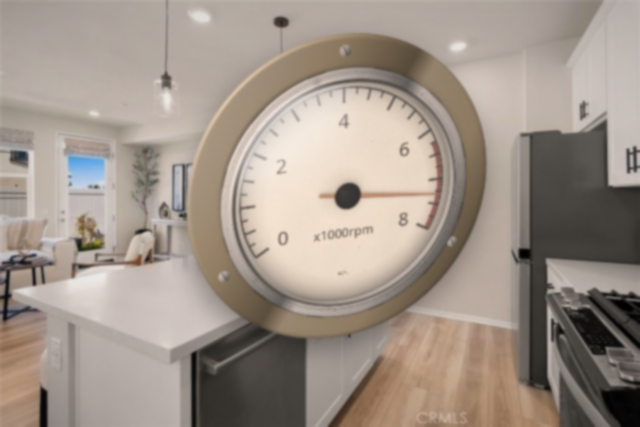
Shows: 7250 rpm
